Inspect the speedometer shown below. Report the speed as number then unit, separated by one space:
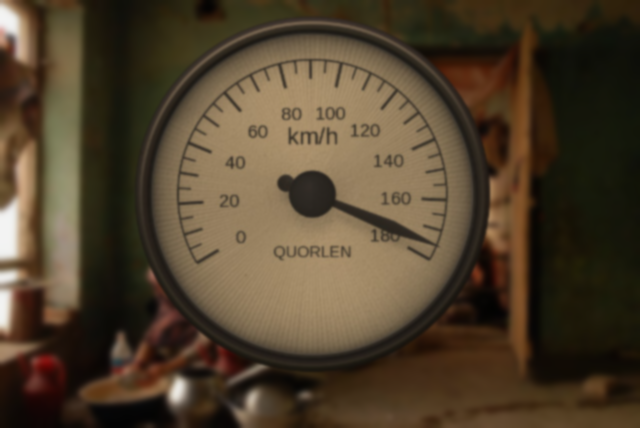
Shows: 175 km/h
